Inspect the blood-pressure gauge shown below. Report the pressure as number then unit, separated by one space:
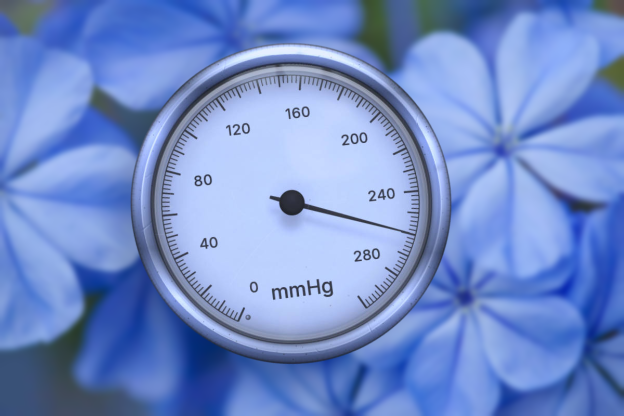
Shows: 260 mmHg
